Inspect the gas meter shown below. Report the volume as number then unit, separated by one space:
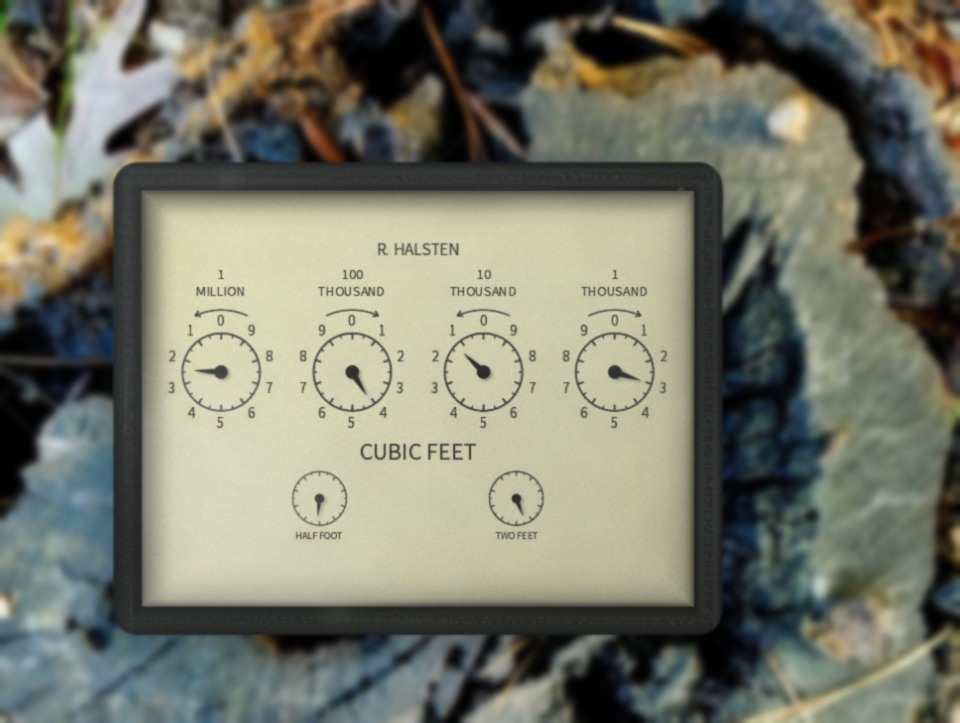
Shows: 241300 ft³
